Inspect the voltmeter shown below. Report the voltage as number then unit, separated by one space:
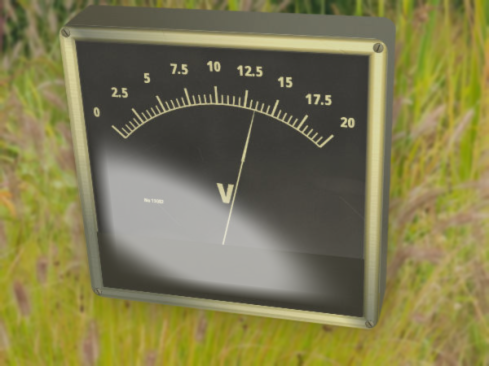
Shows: 13.5 V
